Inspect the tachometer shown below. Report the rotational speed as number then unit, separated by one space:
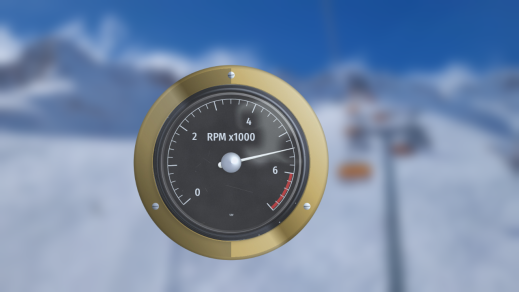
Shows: 5400 rpm
